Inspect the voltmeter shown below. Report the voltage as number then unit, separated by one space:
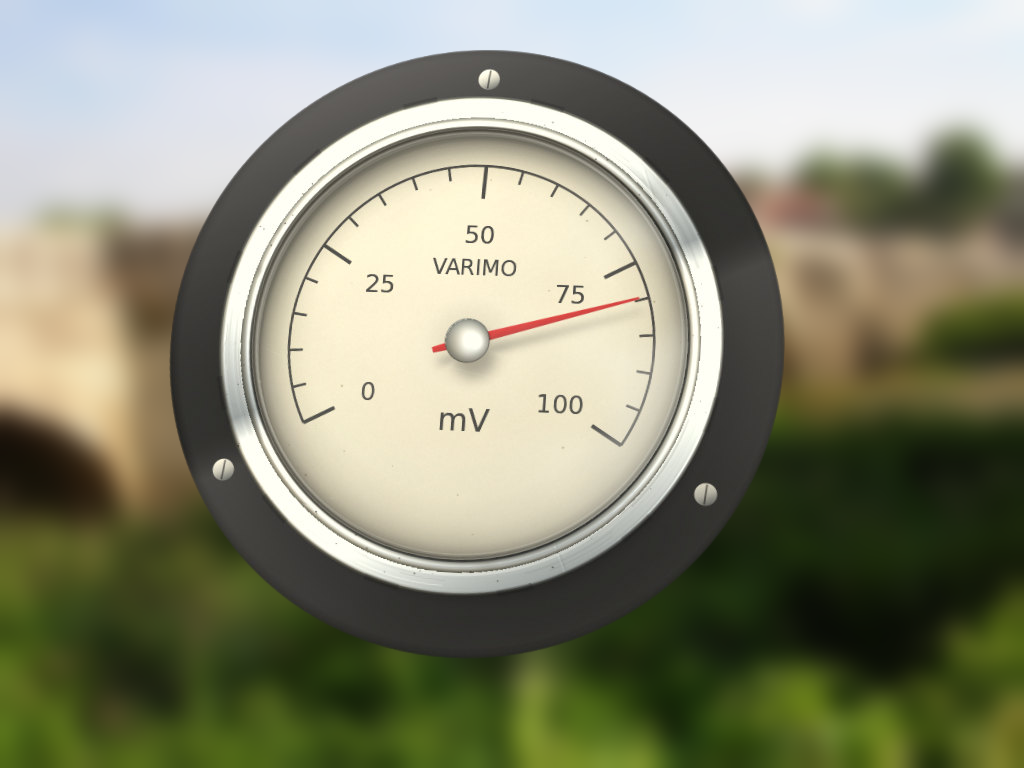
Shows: 80 mV
